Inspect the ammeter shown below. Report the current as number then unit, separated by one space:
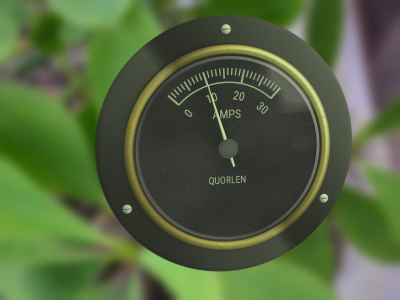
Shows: 10 A
